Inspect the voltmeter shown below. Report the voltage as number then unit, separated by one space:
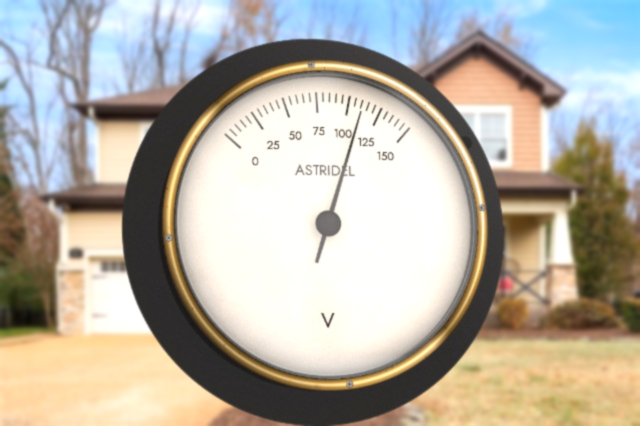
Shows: 110 V
